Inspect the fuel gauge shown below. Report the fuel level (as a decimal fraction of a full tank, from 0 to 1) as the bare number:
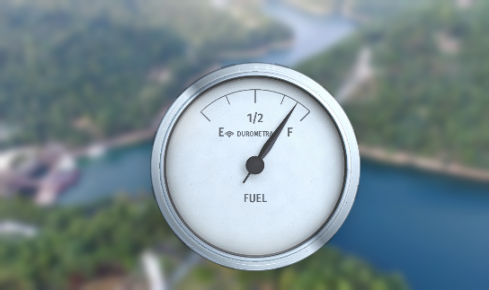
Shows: 0.875
